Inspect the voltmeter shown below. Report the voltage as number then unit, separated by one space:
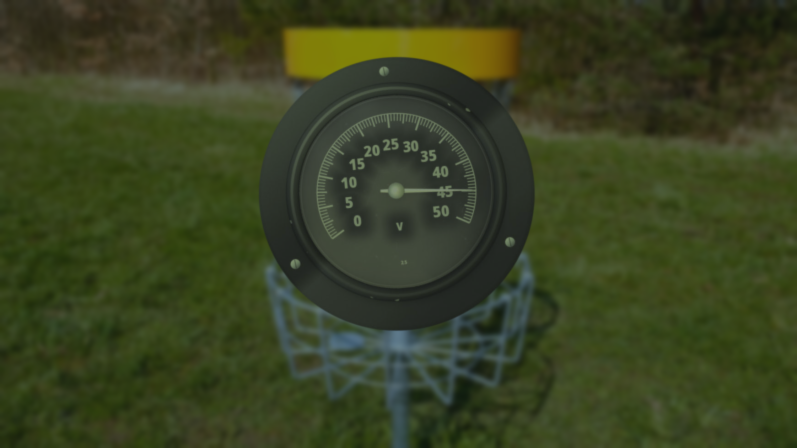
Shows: 45 V
